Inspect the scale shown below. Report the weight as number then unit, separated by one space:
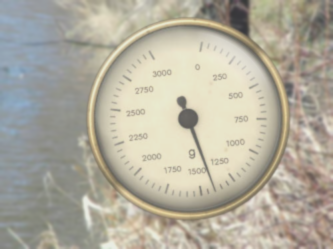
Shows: 1400 g
